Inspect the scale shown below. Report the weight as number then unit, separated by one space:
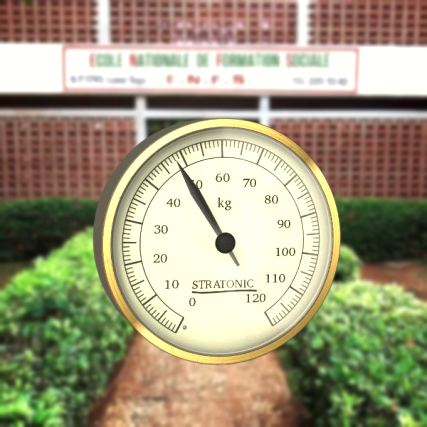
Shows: 48 kg
